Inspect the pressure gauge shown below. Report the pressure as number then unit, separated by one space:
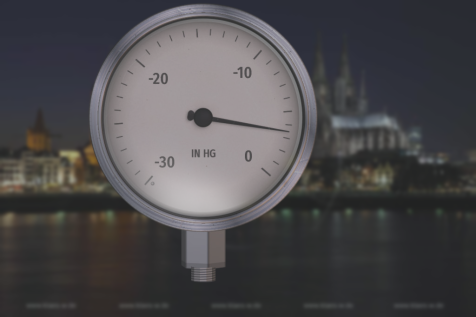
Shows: -3.5 inHg
